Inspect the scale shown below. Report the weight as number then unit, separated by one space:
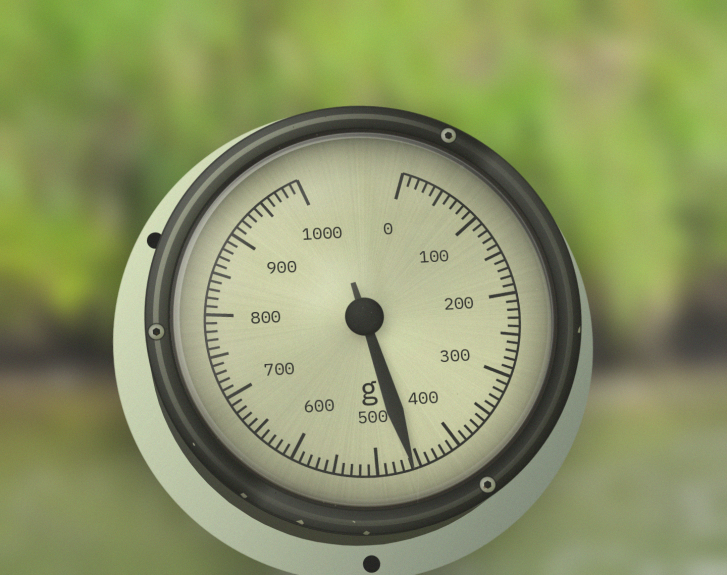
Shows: 460 g
